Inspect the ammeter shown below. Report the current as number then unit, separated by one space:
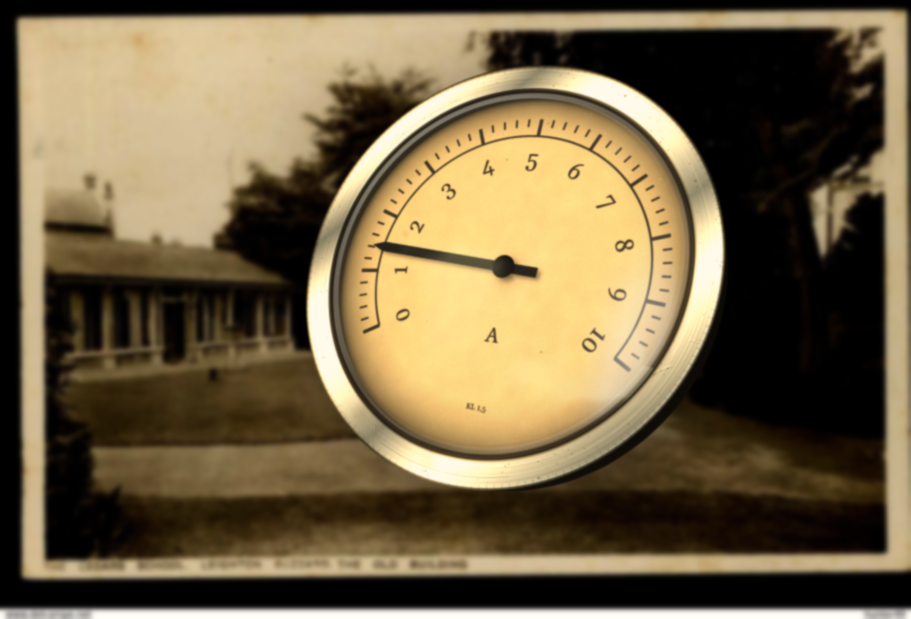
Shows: 1.4 A
